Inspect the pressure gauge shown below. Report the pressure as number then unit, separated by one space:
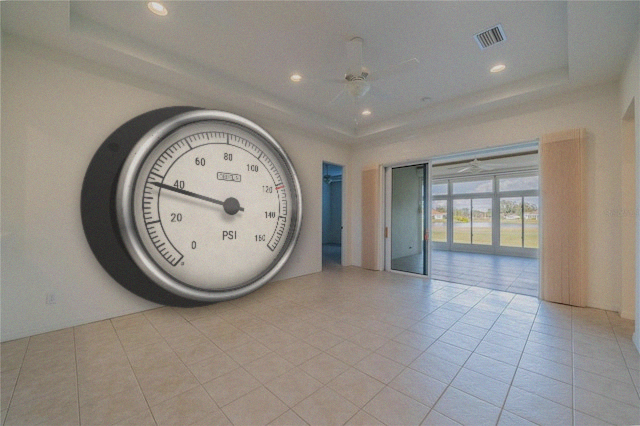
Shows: 36 psi
